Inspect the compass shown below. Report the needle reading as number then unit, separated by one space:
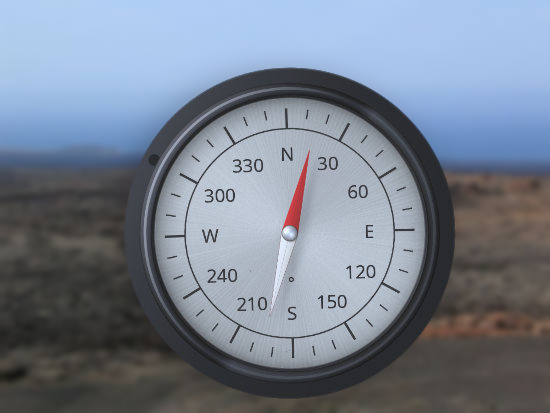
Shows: 15 °
